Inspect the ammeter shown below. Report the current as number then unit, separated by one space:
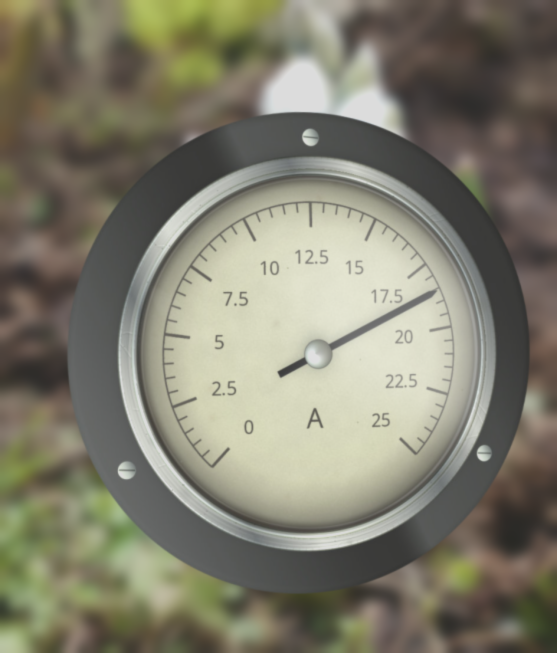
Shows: 18.5 A
